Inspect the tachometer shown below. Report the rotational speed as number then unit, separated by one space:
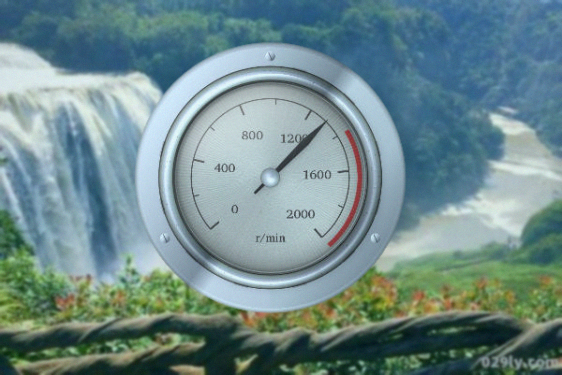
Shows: 1300 rpm
